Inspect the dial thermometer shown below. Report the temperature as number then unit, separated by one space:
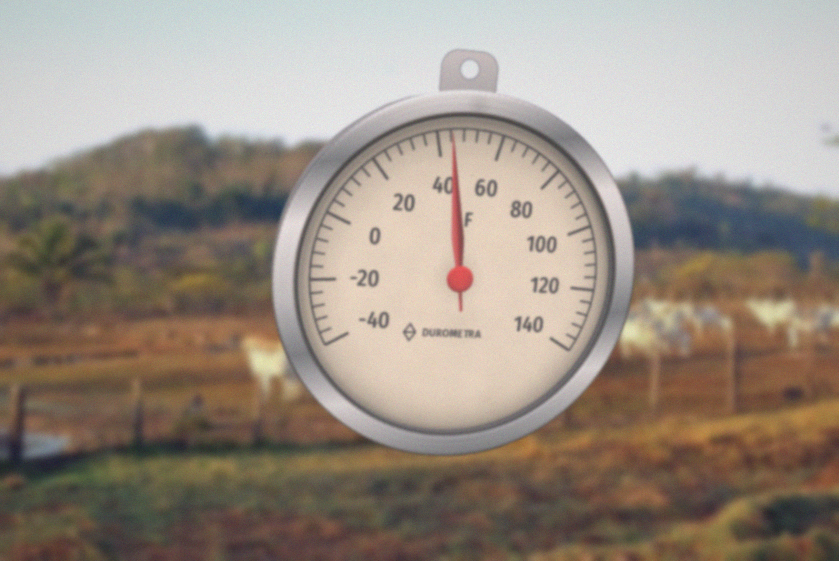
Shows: 44 °F
